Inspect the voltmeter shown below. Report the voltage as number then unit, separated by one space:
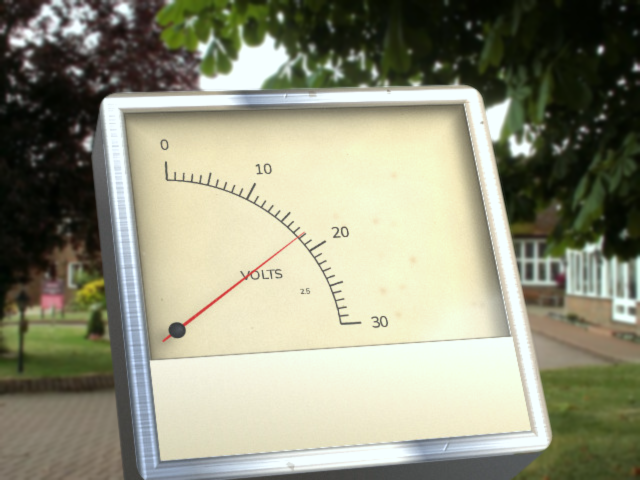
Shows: 18 V
